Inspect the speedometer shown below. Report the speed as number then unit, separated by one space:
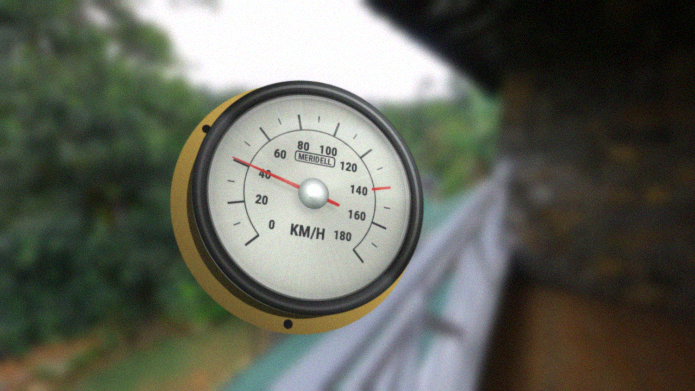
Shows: 40 km/h
